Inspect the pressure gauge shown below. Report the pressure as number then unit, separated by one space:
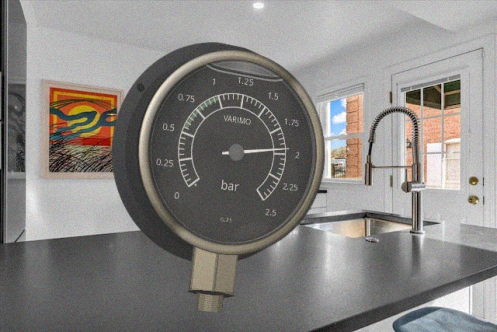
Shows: 1.95 bar
